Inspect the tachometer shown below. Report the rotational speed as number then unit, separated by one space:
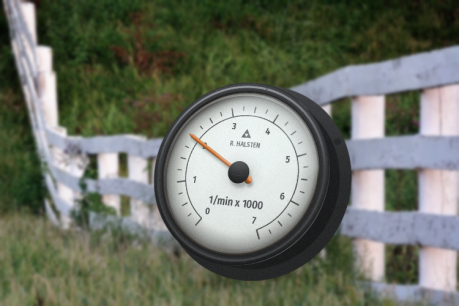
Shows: 2000 rpm
